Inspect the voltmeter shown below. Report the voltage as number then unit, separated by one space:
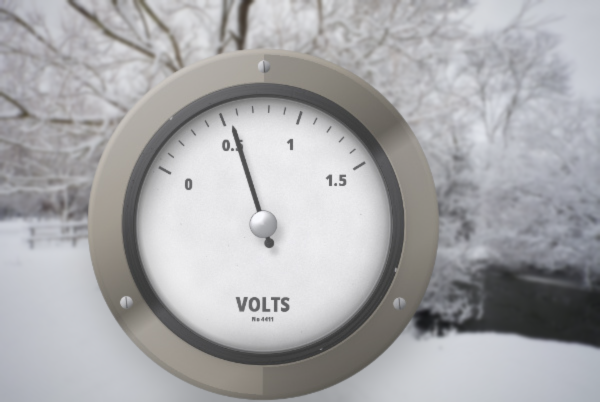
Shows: 0.55 V
